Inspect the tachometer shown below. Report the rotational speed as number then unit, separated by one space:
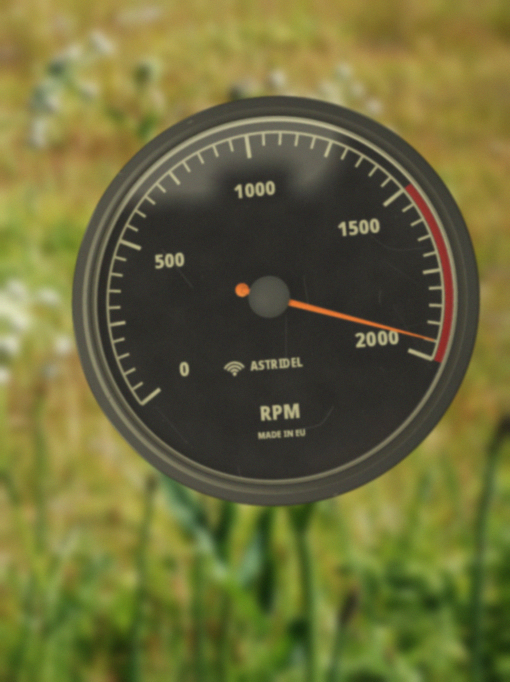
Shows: 1950 rpm
